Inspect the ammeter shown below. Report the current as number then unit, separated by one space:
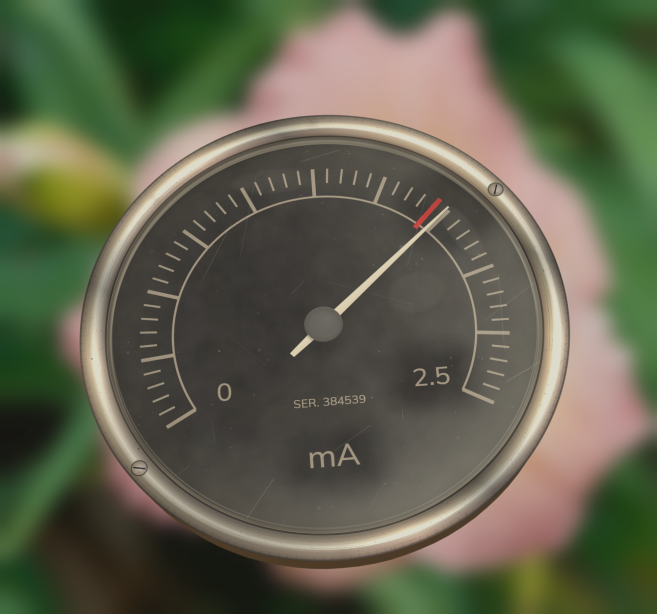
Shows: 1.75 mA
